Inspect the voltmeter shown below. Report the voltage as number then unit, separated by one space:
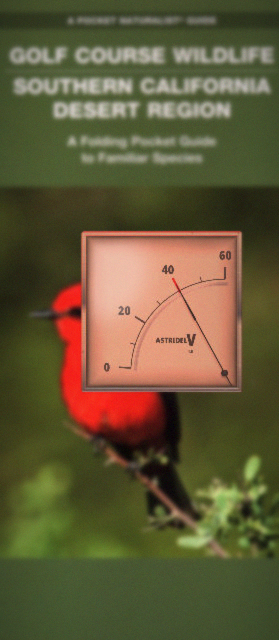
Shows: 40 V
